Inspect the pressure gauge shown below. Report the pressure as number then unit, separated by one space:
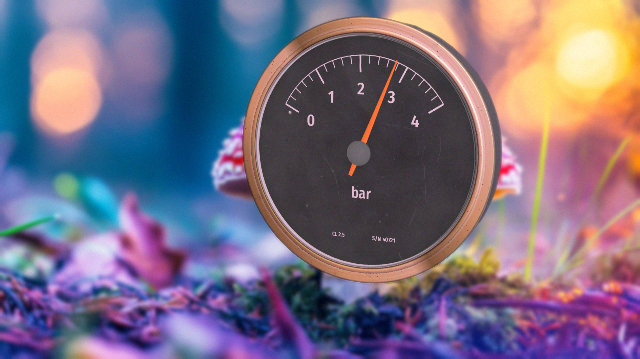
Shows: 2.8 bar
